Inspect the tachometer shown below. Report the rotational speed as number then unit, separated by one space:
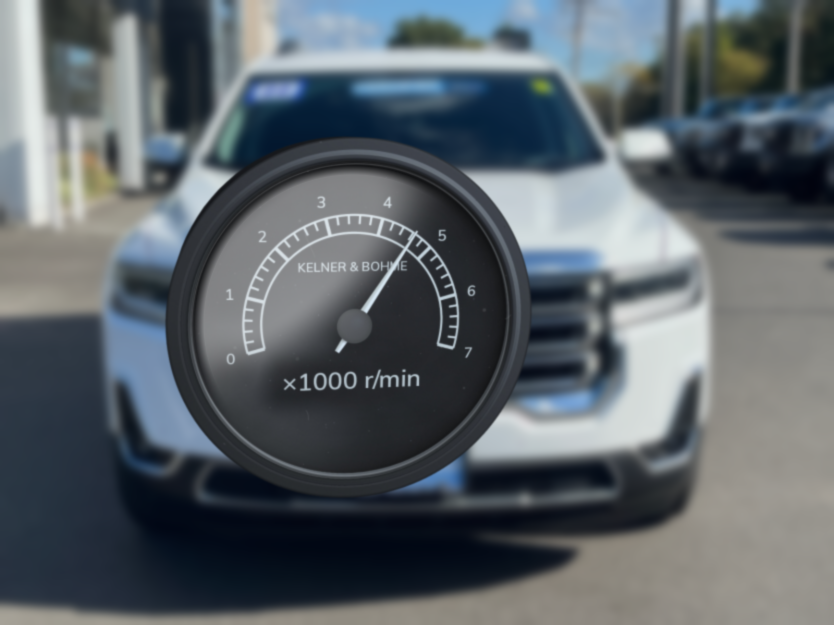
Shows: 4600 rpm
